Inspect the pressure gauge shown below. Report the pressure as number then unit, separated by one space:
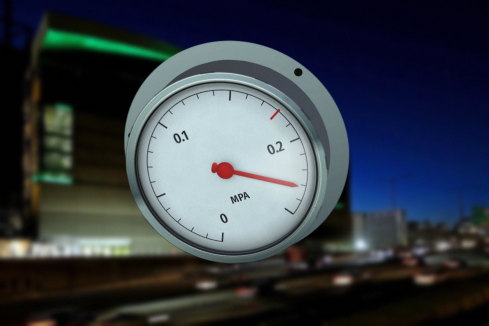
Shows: 0.23 MPa
